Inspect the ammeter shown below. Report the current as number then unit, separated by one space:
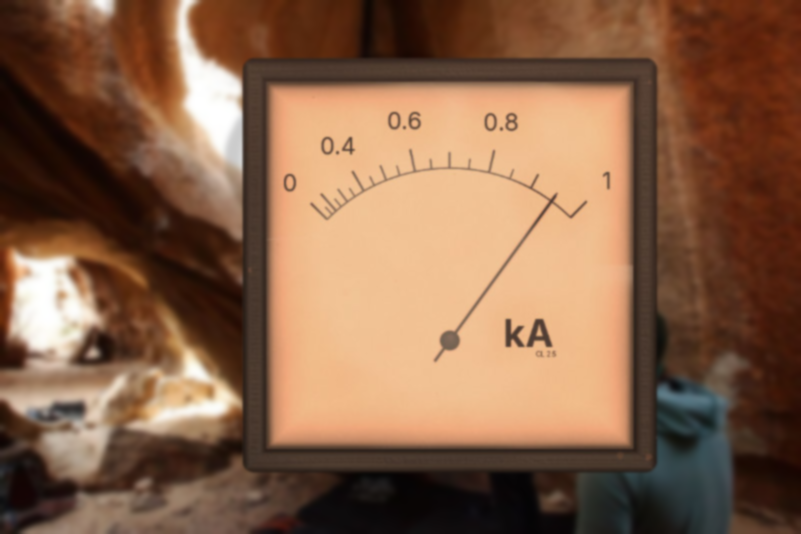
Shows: 0.95 kA
